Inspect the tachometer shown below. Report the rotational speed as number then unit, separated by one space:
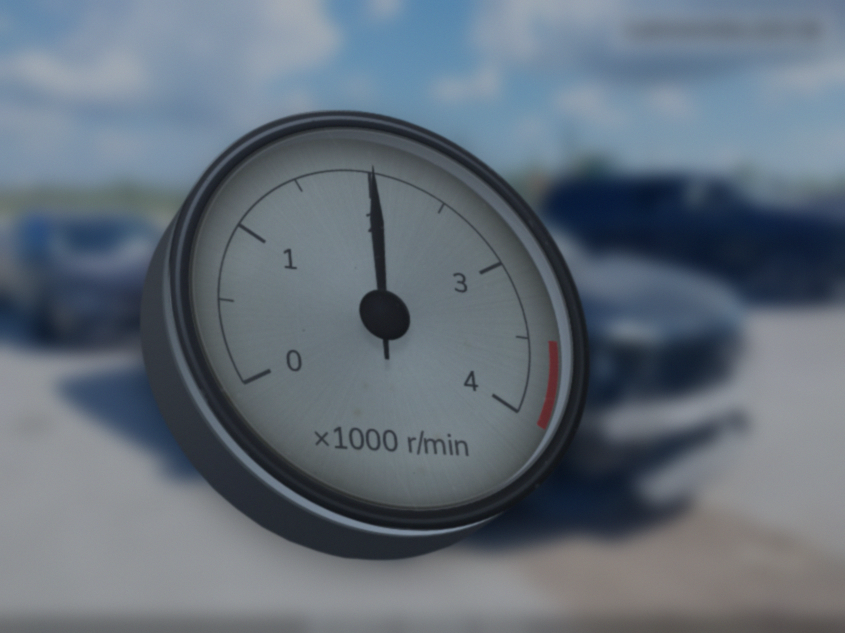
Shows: 2000 rpm
